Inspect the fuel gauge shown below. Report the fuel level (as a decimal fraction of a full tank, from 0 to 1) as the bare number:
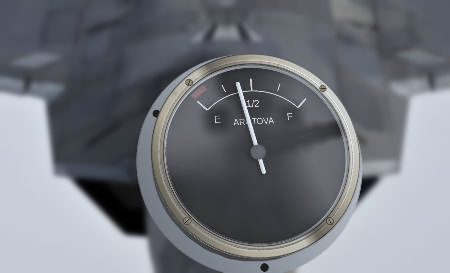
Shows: 0.375
